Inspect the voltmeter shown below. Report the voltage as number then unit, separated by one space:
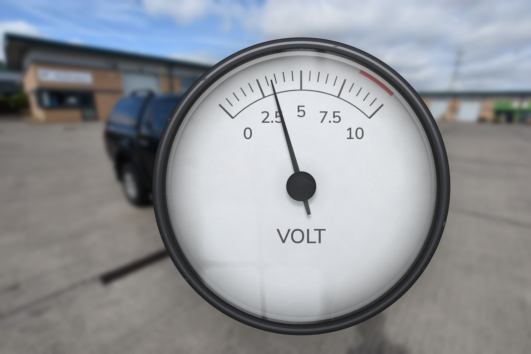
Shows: 3.25 V
